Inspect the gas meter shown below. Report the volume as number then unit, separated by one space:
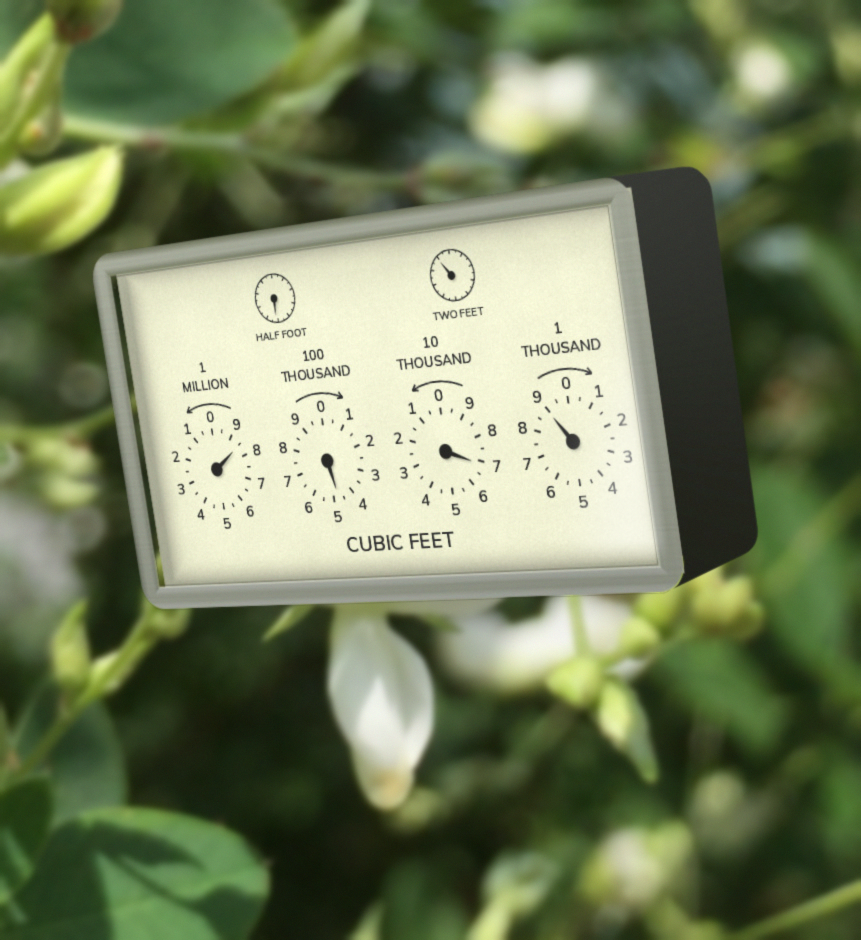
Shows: 846900 ft³
